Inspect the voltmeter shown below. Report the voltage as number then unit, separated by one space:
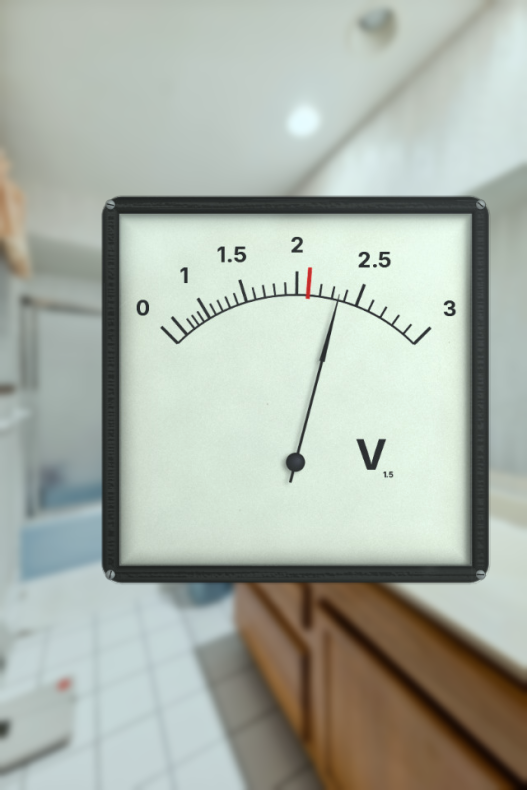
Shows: 2.35 V
